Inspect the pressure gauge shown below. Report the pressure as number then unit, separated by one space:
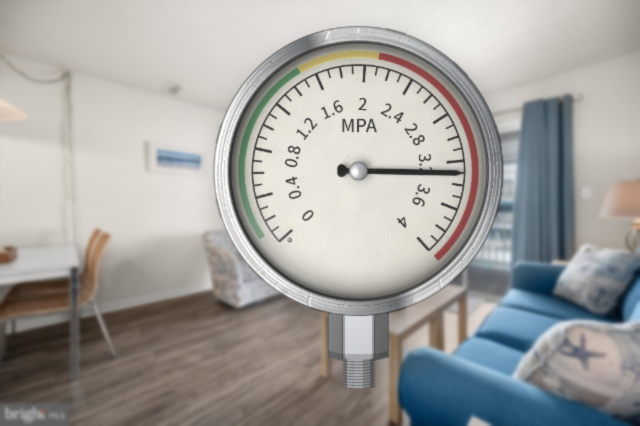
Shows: 3.3 MPa
